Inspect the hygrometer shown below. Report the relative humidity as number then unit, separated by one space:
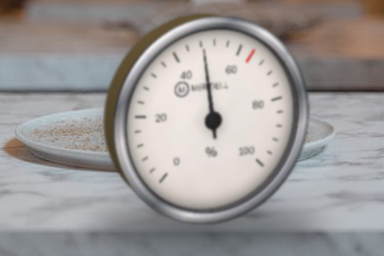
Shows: 48 %
